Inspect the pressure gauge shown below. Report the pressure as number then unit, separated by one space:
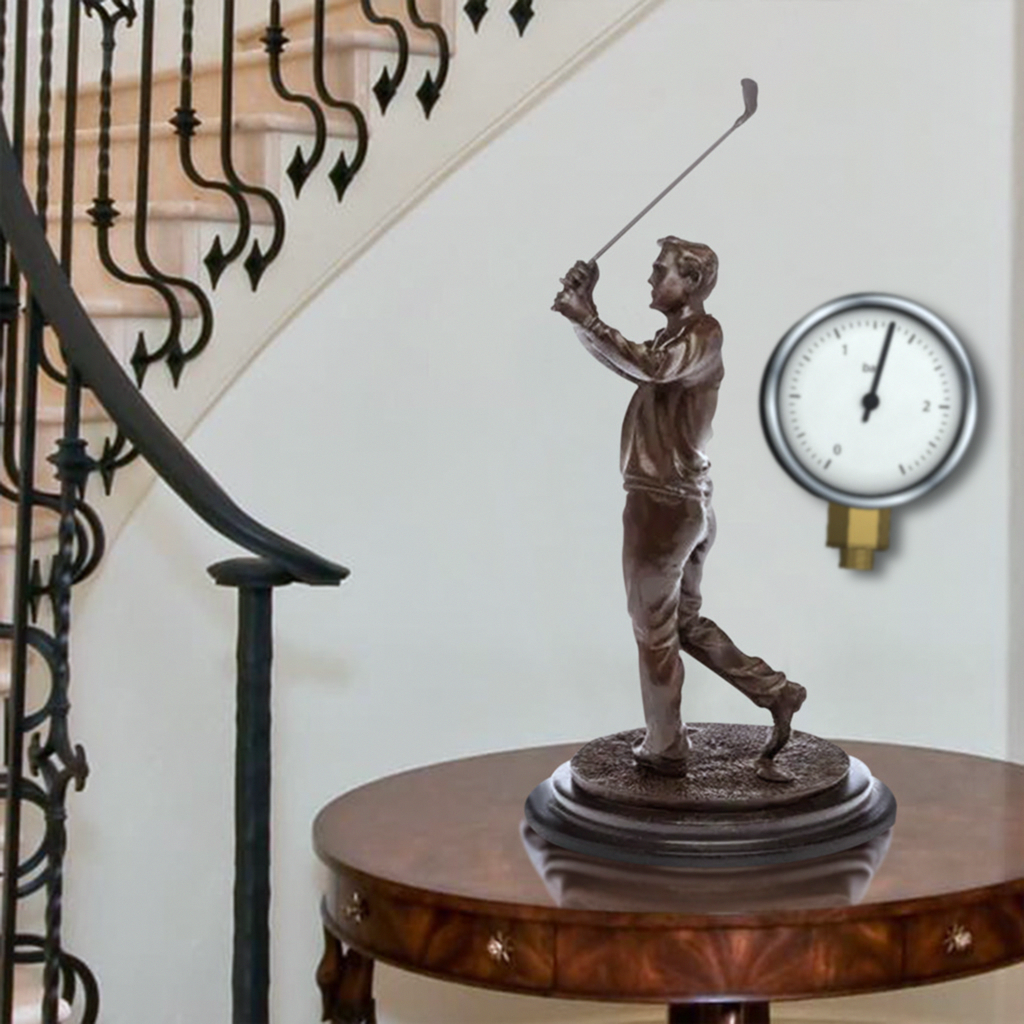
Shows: 1.35 bar
